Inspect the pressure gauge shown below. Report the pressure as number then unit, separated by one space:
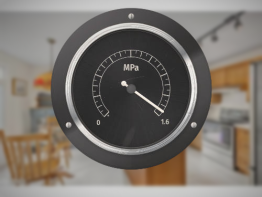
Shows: 1.55 MPa
